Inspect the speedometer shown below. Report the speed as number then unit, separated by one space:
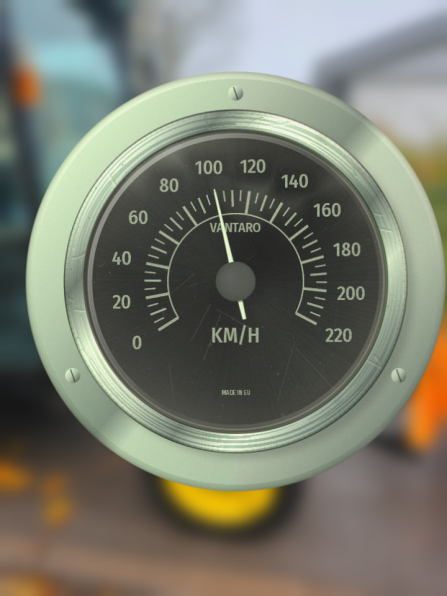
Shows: 100 km/h
